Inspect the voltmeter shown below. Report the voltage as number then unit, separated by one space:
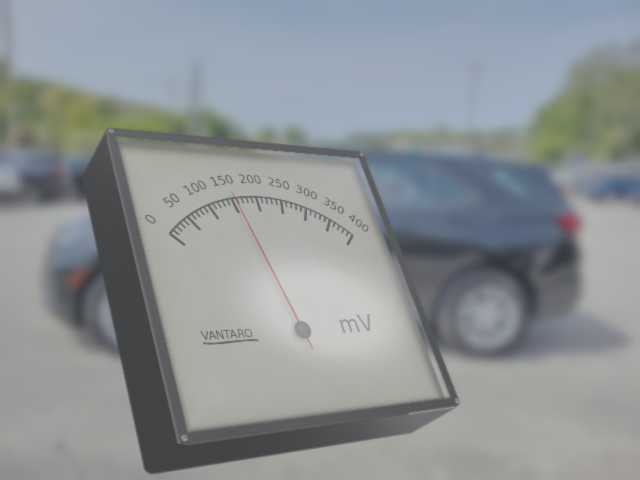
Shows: 150 mV
